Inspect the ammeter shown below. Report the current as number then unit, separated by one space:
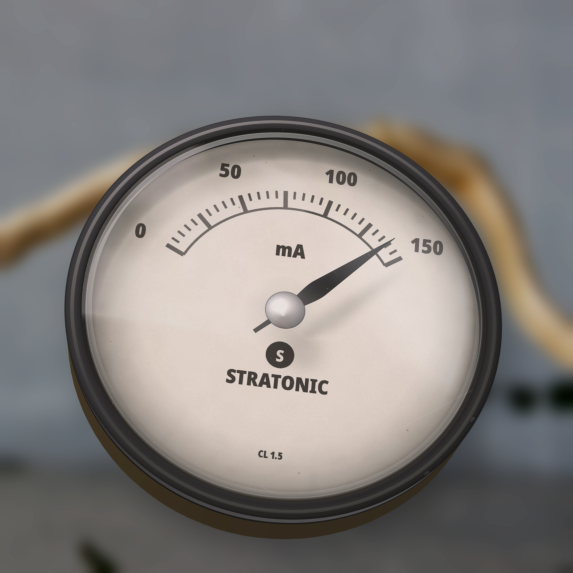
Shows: 140 mA
